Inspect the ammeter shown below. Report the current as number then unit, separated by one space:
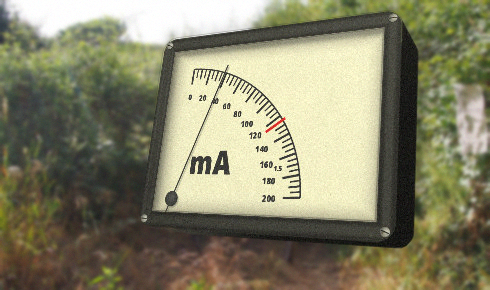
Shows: 40 mA
